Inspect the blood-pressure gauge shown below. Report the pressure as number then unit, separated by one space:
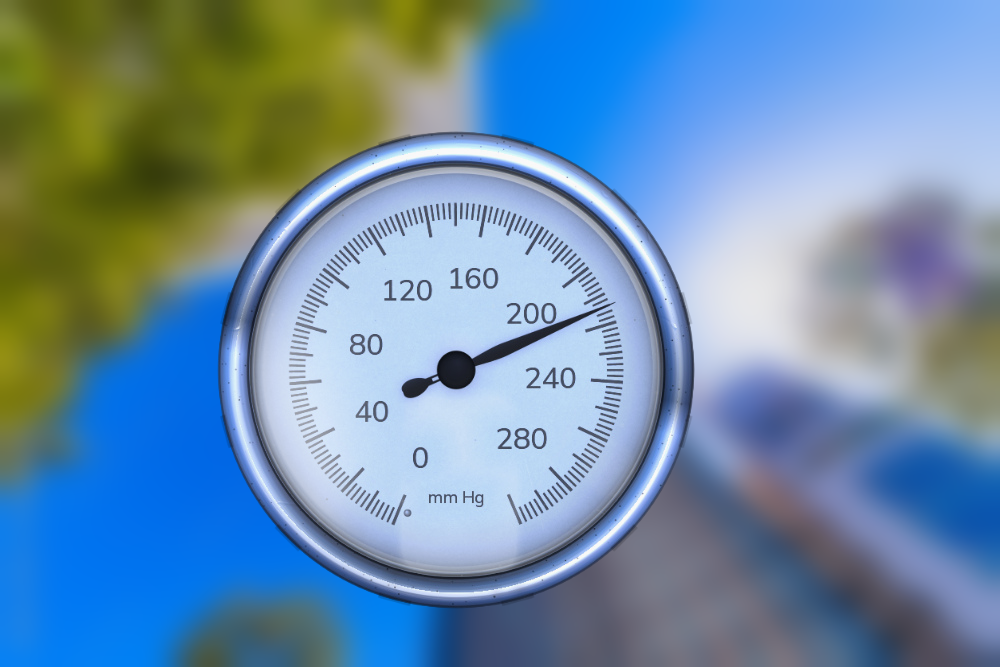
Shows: 214 mmHg
